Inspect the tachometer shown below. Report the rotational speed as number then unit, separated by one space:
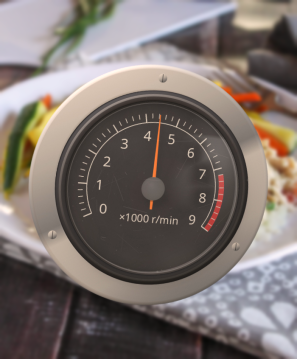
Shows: 4400 rpm
